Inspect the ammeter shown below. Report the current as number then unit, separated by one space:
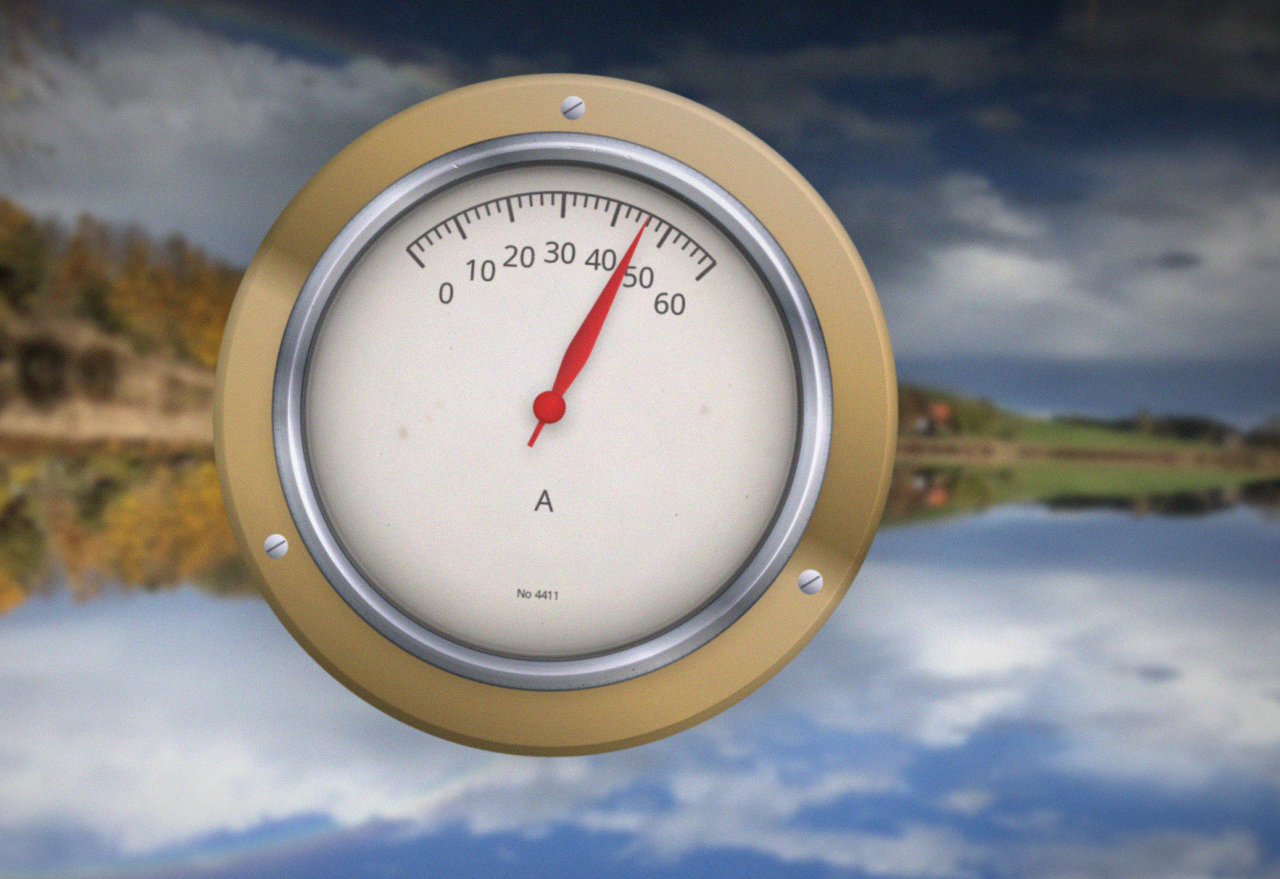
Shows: 46 A
